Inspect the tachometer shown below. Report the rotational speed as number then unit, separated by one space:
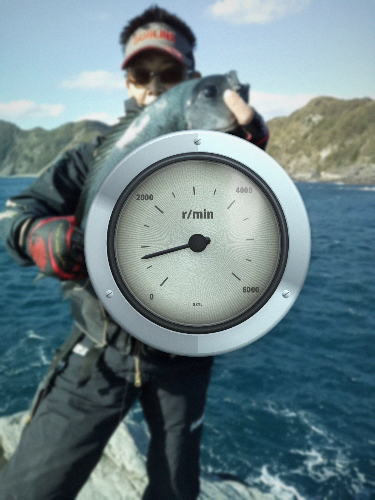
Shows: 750 rpm
